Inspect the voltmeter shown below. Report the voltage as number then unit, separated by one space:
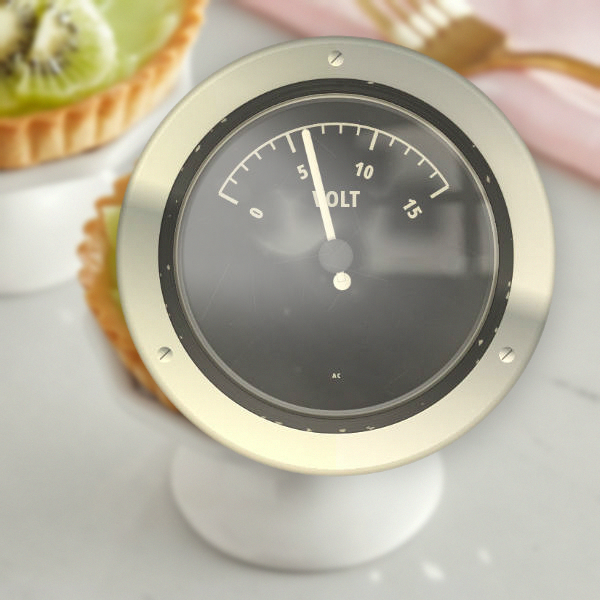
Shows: 6 V
